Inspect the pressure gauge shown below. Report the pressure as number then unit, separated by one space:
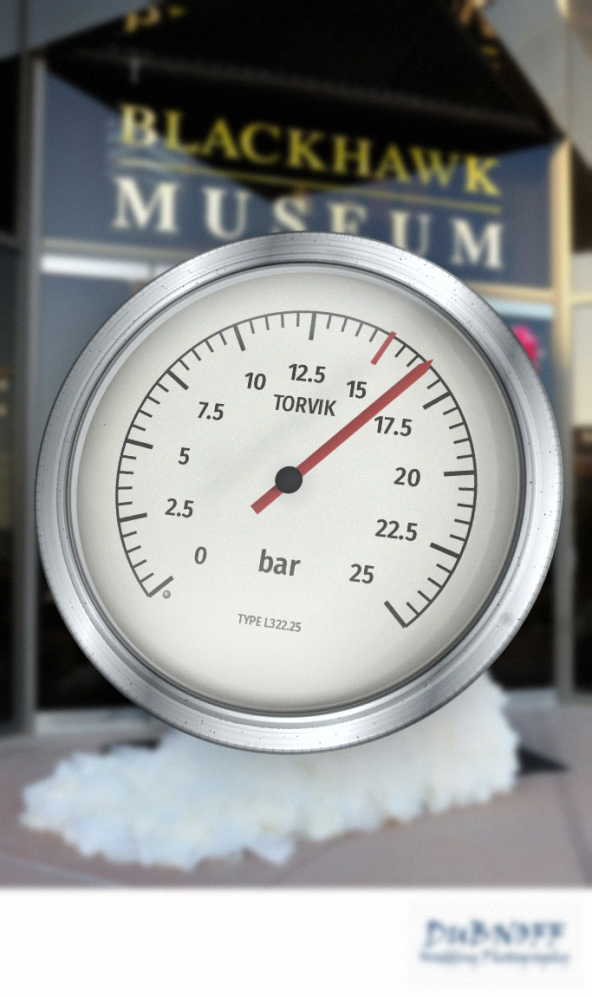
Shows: 16.5 bar
